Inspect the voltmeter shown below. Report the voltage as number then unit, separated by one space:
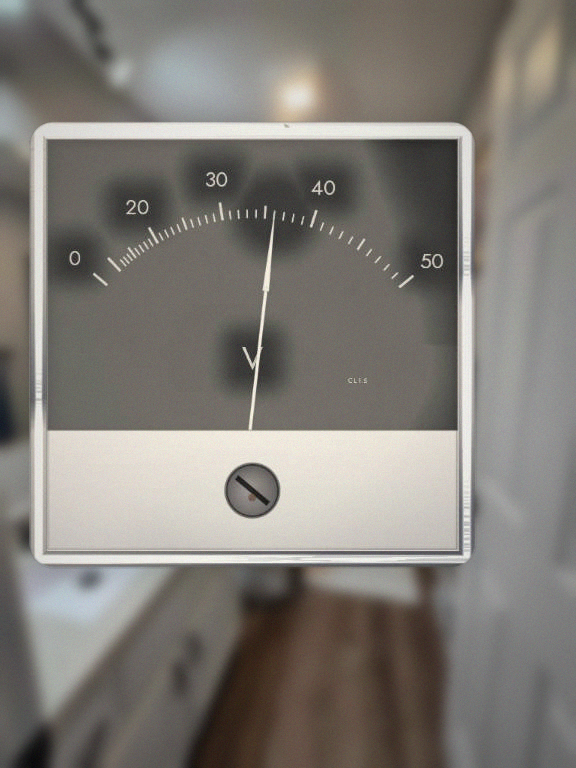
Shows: 36 V
